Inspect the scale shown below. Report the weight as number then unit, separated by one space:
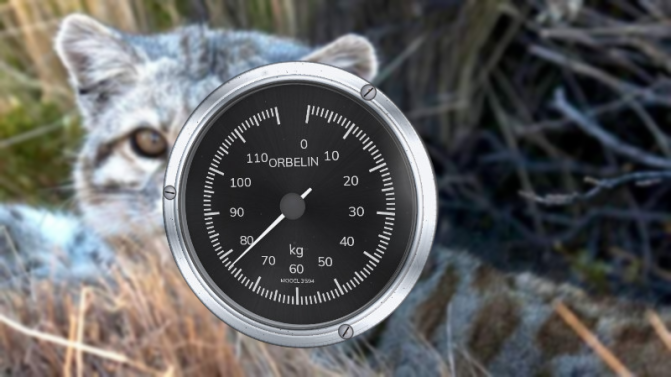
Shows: 77 kg
